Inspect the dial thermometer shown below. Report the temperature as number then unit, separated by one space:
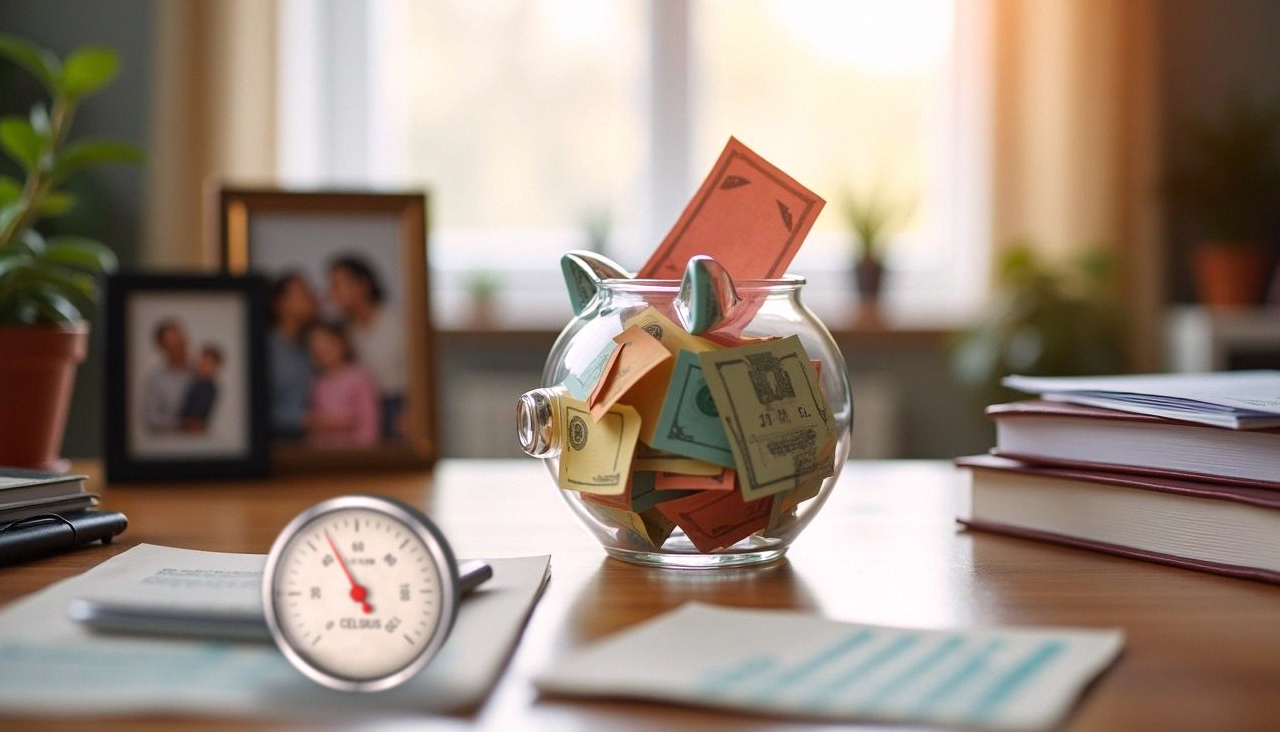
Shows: 48 °C
